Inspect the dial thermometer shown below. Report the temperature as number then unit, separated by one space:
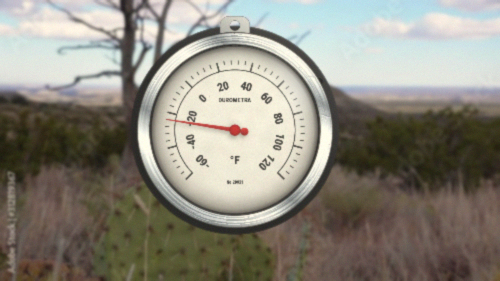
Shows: -24 °F
